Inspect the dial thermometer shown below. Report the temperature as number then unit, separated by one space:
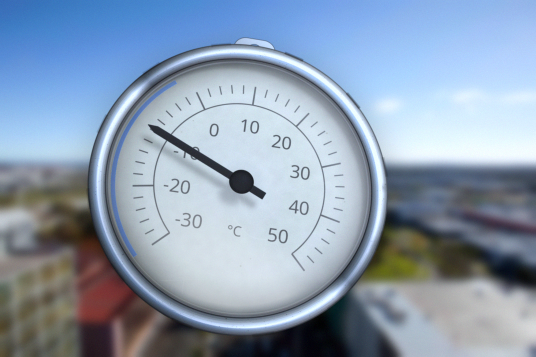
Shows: -10 °C
